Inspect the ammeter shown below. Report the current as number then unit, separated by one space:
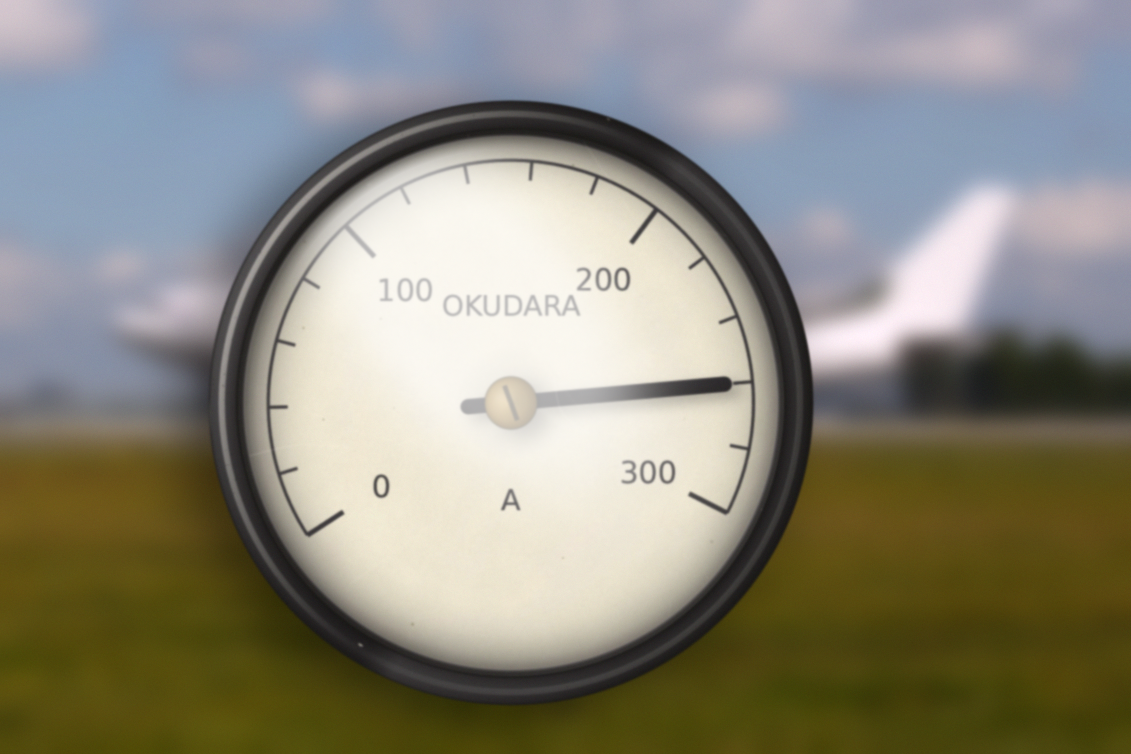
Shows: 260 A
